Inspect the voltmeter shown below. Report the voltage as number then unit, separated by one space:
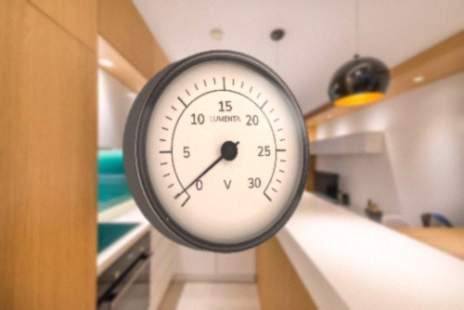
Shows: 1 V
